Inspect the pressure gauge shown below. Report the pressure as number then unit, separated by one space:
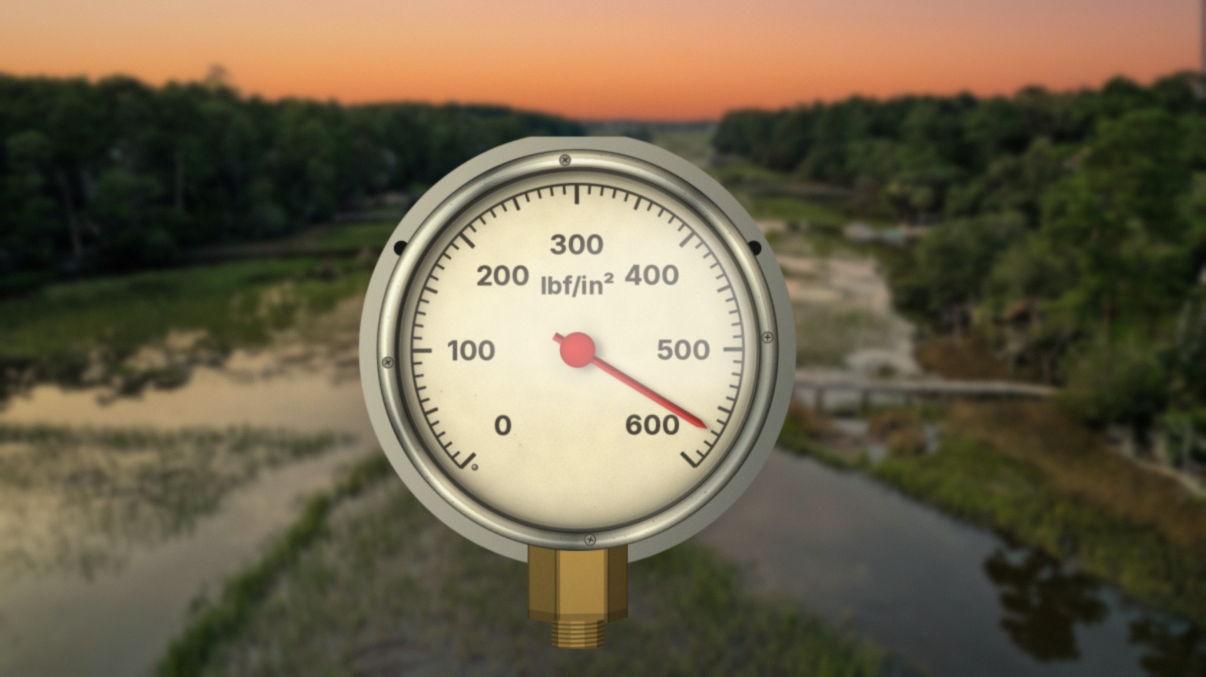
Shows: 570 psi
